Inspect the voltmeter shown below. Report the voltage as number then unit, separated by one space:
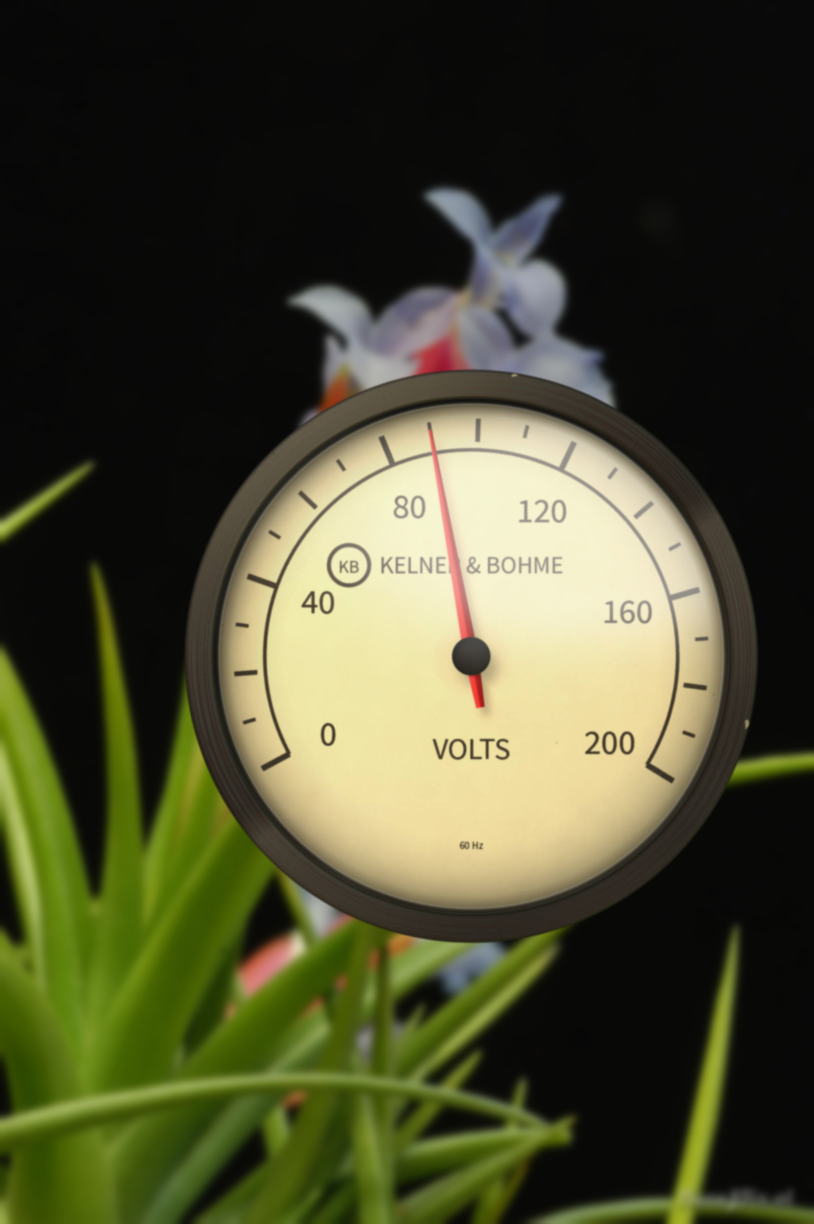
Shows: 90 V
